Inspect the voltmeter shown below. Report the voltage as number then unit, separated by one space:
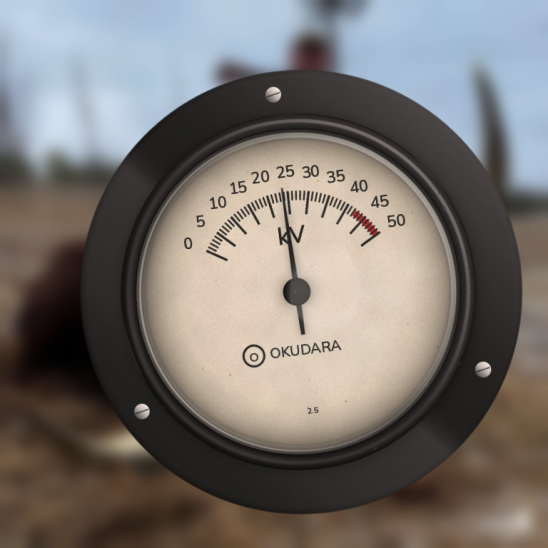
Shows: 24 kV
